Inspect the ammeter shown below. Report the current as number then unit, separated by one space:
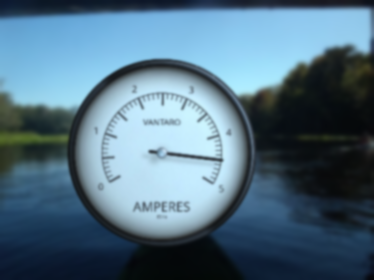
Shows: 4.5 A
